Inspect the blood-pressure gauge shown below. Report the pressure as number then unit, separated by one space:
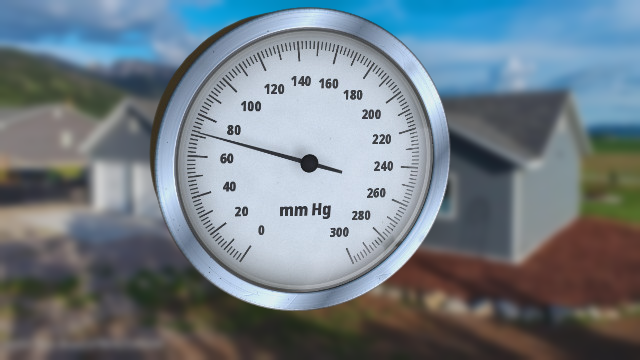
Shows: 72 mmHg
